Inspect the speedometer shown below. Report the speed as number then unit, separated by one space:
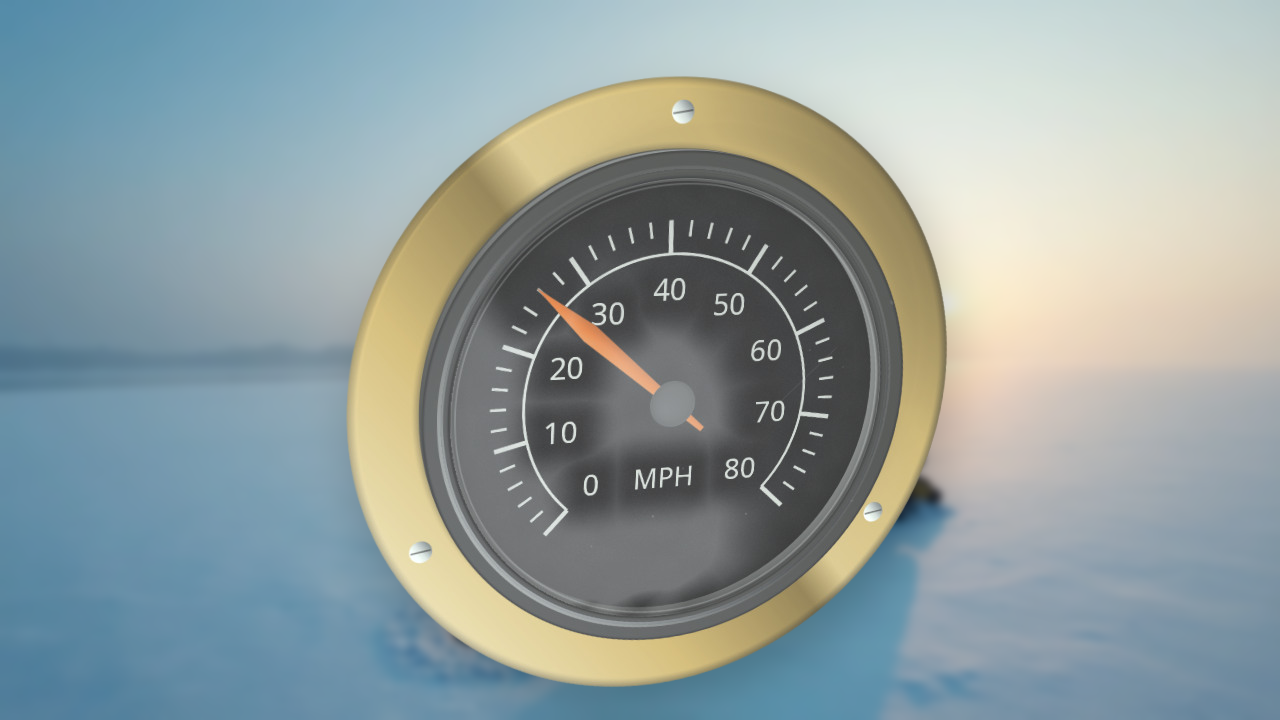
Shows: 26 mph
